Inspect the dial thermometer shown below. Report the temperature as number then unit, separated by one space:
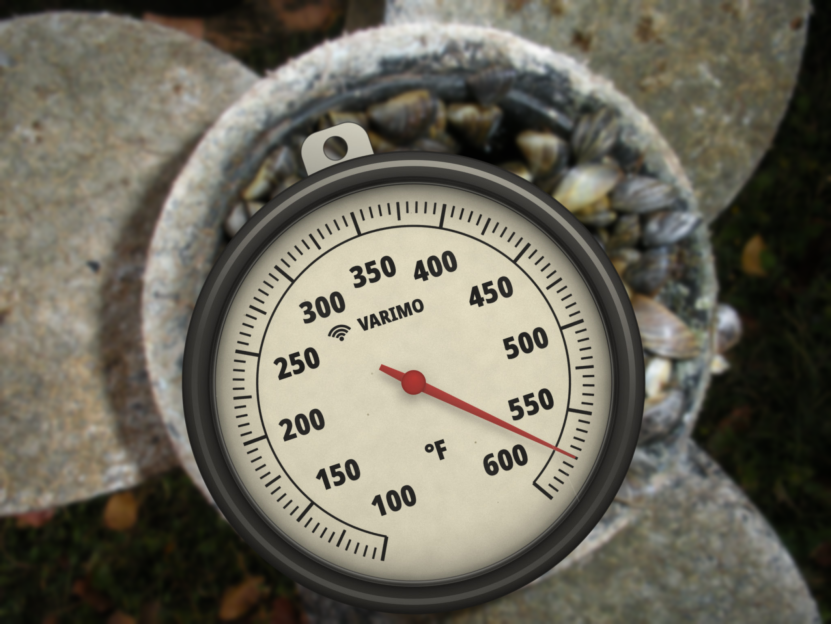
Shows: 575 °F
